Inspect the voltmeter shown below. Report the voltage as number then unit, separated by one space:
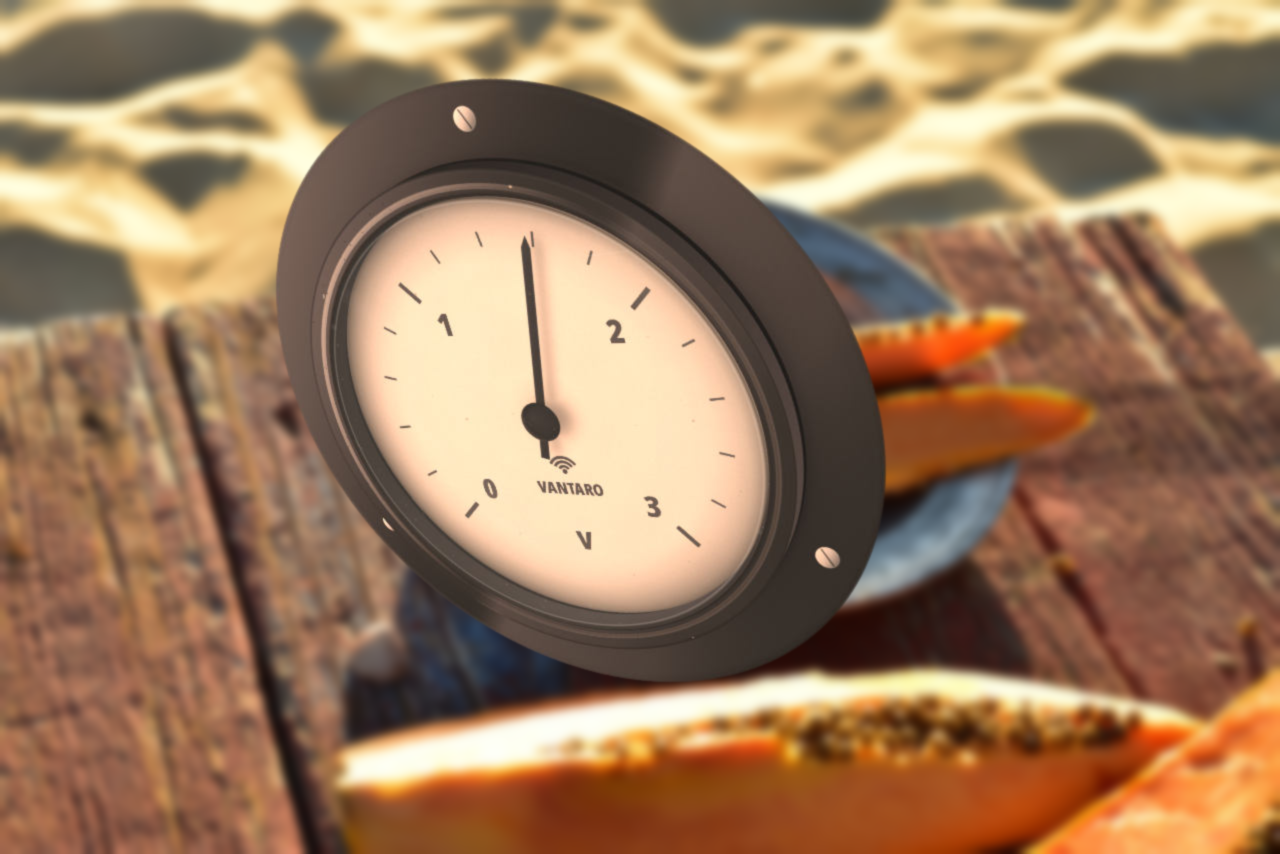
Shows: 1.6 V
